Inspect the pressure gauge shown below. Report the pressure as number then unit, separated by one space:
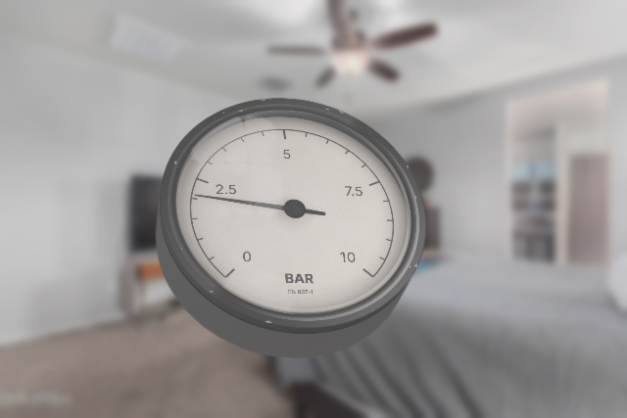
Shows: 2 bar
